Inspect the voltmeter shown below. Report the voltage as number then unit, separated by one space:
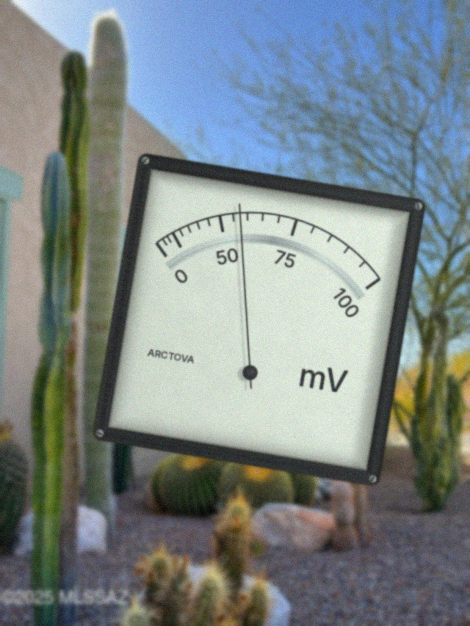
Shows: 57.5 mV
